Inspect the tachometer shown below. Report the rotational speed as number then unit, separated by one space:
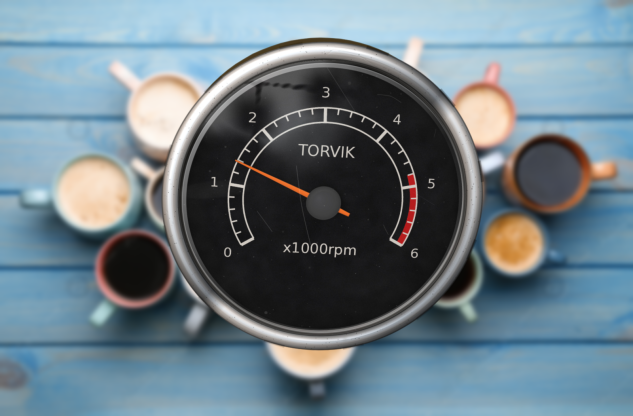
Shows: 1400 rpm
